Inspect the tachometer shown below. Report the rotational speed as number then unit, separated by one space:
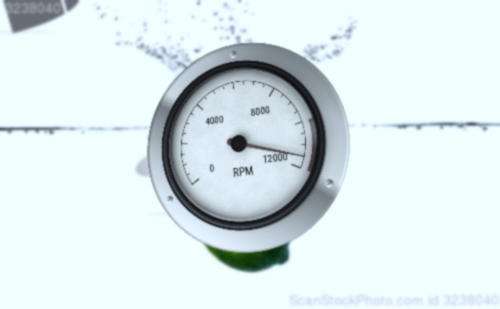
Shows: 11500 rpm
